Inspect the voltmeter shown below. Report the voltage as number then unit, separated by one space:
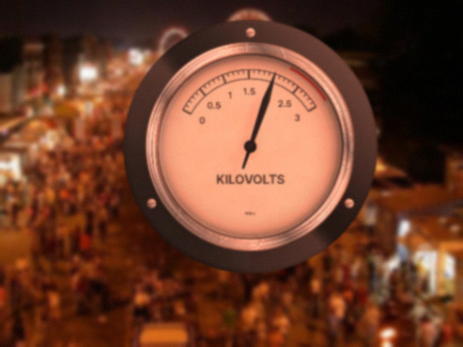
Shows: 2 kV
